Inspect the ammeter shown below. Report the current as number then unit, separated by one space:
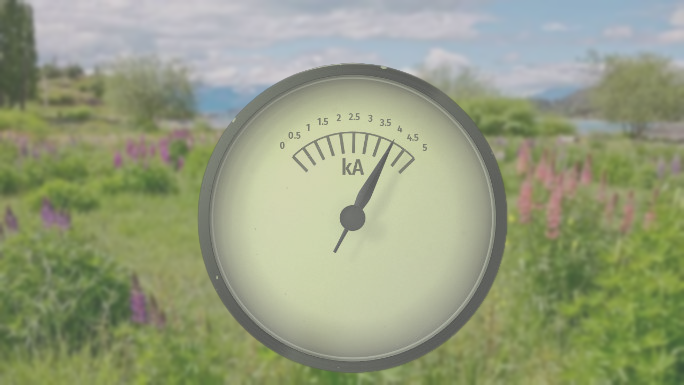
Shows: 4 kA
